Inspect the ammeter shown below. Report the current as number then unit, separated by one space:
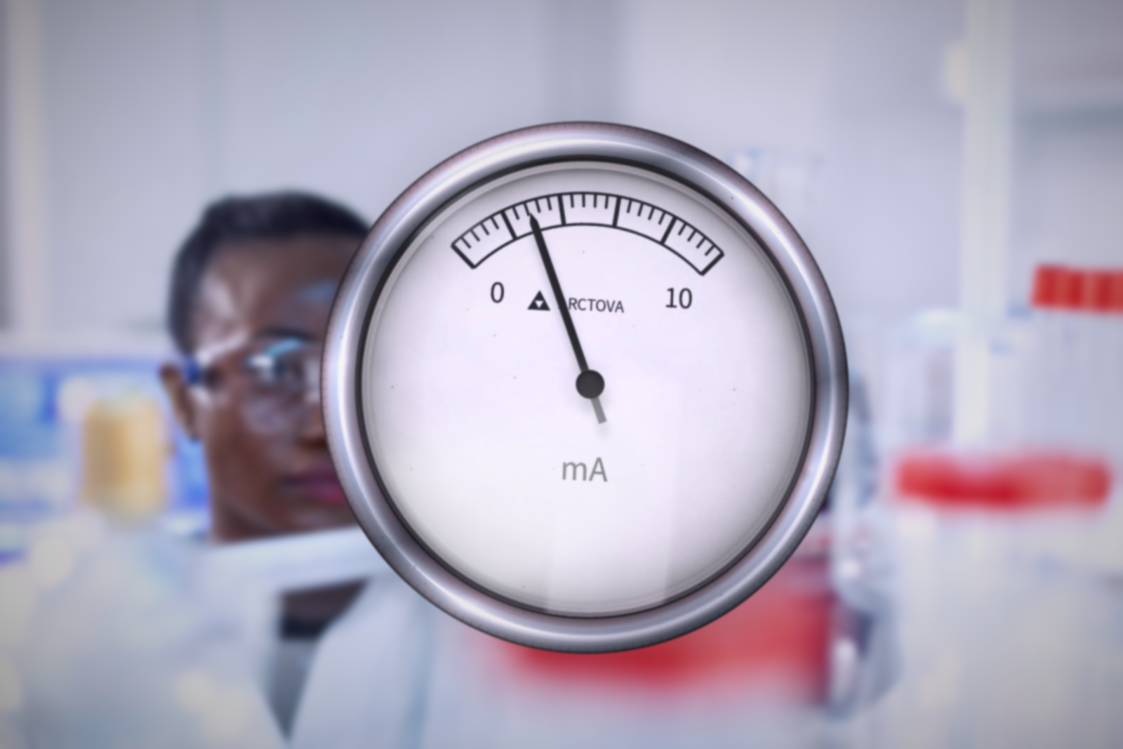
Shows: 2.8 mA
